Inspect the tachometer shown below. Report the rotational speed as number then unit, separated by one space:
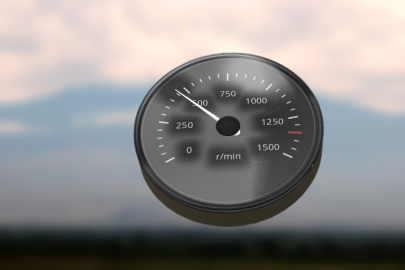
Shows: 450 rpm
